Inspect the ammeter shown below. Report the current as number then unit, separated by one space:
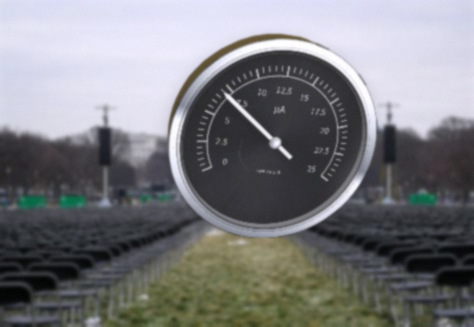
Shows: 7 µA
